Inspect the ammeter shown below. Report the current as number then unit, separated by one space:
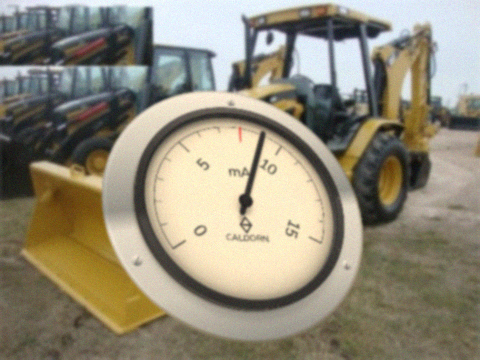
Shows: 9 mA
